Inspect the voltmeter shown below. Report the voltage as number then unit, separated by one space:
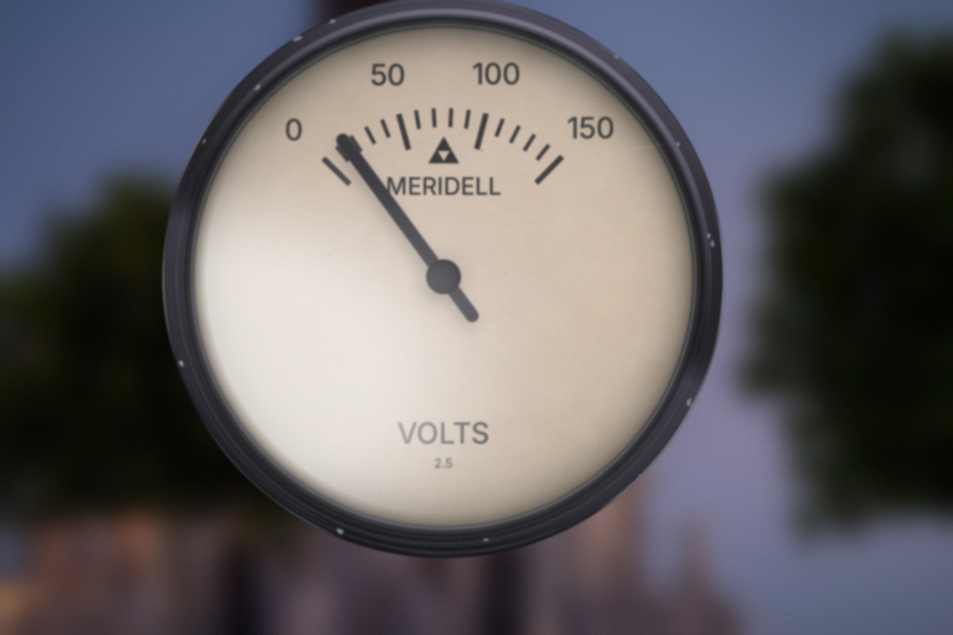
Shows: 15 V
